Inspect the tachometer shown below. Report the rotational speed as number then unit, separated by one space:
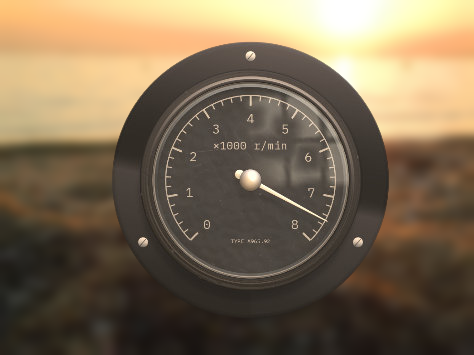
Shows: 7500 rpm
